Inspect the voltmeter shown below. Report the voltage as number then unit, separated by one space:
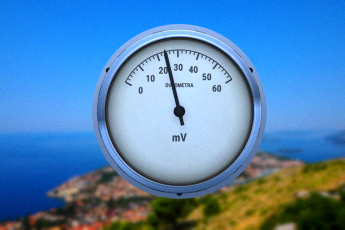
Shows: 24 mV
